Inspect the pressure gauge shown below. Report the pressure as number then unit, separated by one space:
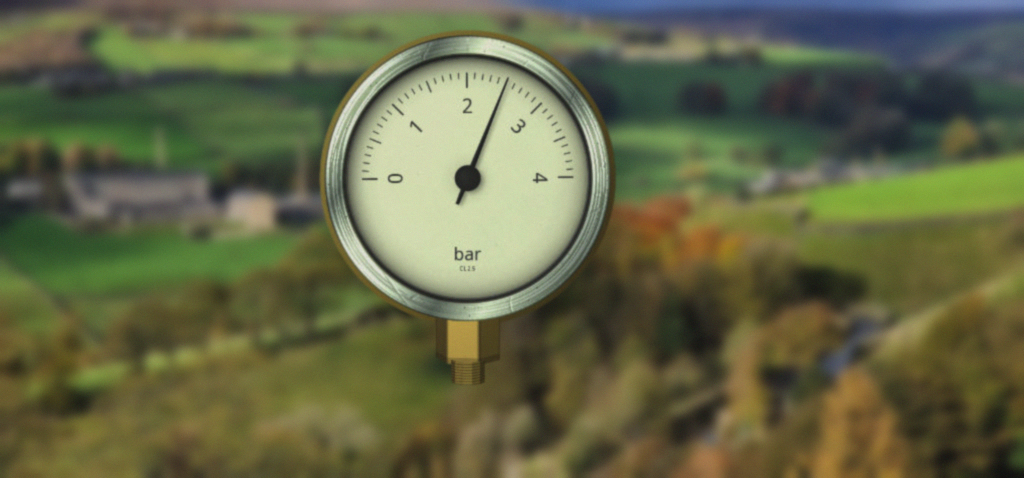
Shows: 2.5 bar
